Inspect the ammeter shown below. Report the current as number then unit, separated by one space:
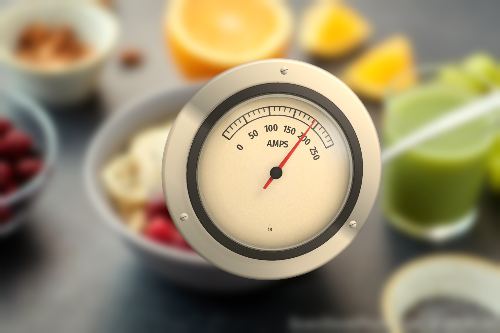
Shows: 190 A
